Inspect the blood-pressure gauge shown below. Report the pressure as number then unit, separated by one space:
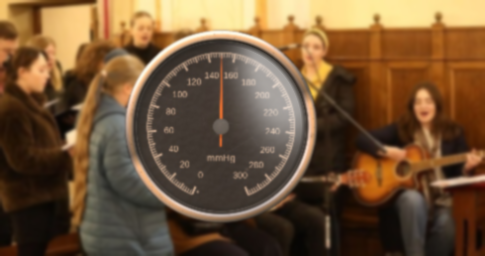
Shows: 150 mmHg
